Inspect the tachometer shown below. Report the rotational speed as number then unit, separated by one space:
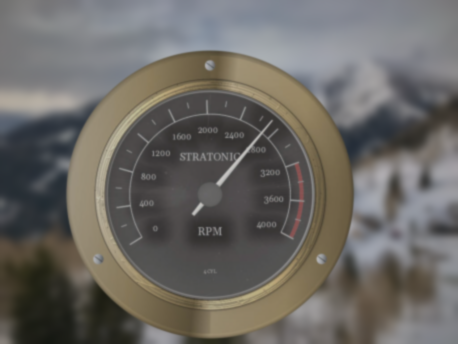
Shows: 2700 rpm
